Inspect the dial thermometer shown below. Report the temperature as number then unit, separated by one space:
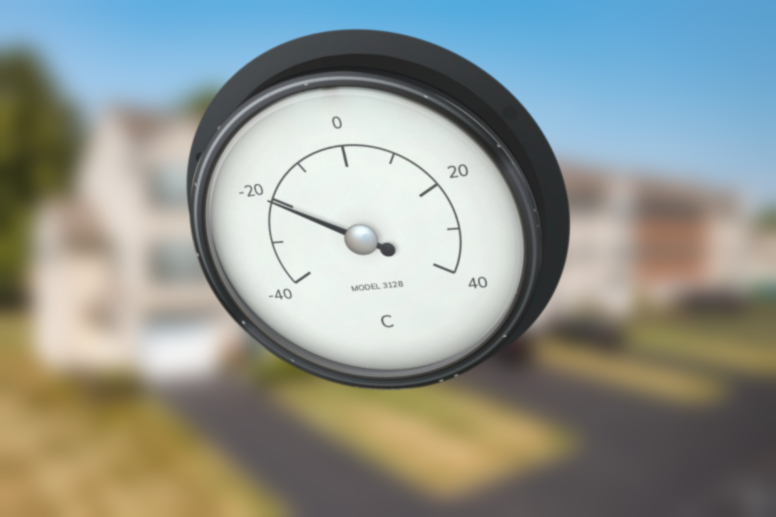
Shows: -20 °C
